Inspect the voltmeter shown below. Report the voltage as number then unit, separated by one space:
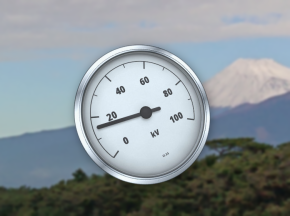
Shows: 15 kV
